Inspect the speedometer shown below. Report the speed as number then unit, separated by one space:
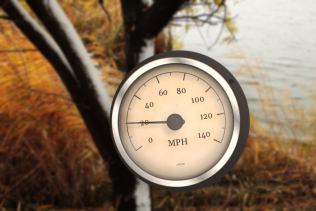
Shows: 20 mph
